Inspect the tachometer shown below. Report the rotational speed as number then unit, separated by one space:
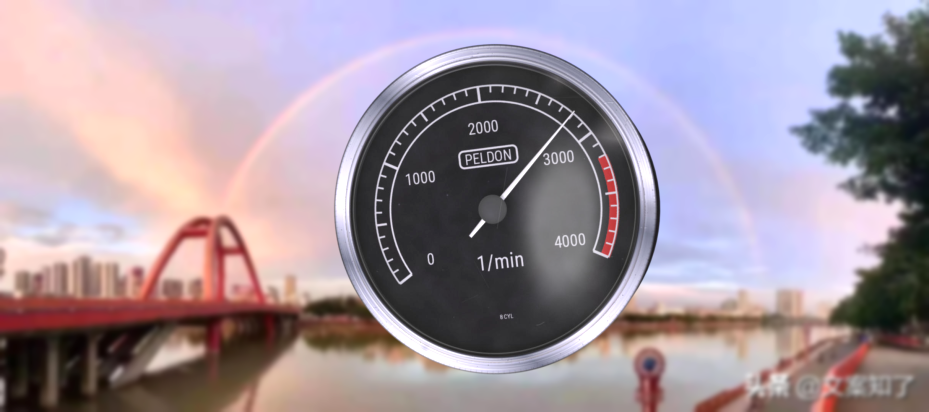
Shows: 2800 rpm
